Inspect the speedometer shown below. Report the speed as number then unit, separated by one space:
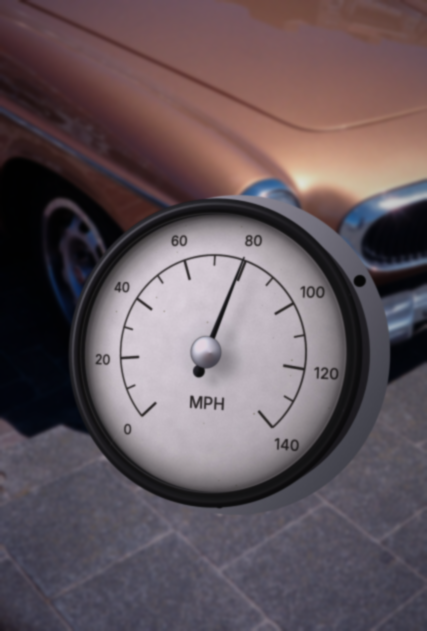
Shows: 80 mph
